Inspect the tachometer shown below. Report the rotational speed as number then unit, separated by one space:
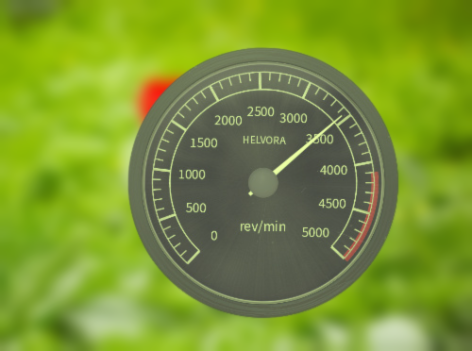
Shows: 3450 rpm
